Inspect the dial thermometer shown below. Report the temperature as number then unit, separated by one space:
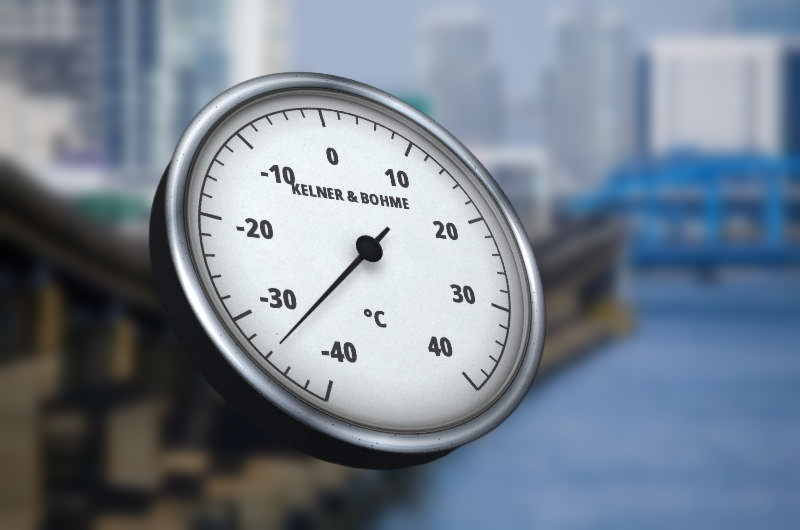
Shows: -34 °C
